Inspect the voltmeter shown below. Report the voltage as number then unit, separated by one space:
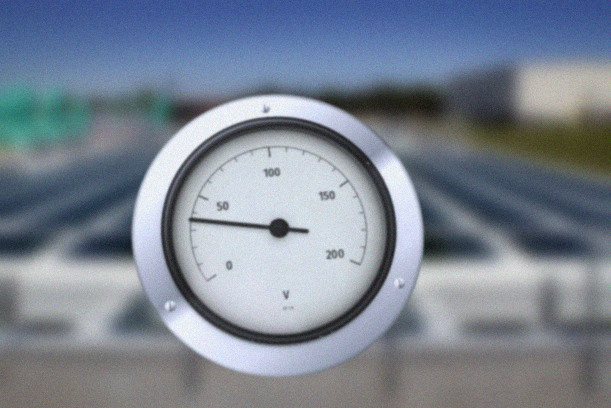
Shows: 35 V
